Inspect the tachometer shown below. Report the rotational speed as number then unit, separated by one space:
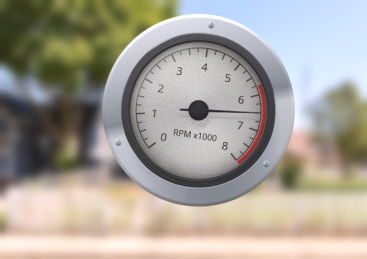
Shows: 6500 rpm
